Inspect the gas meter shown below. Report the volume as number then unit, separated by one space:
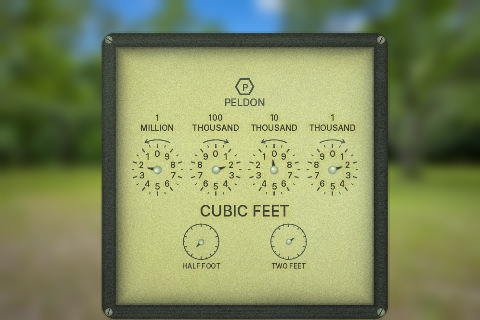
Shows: 220200 ft³
